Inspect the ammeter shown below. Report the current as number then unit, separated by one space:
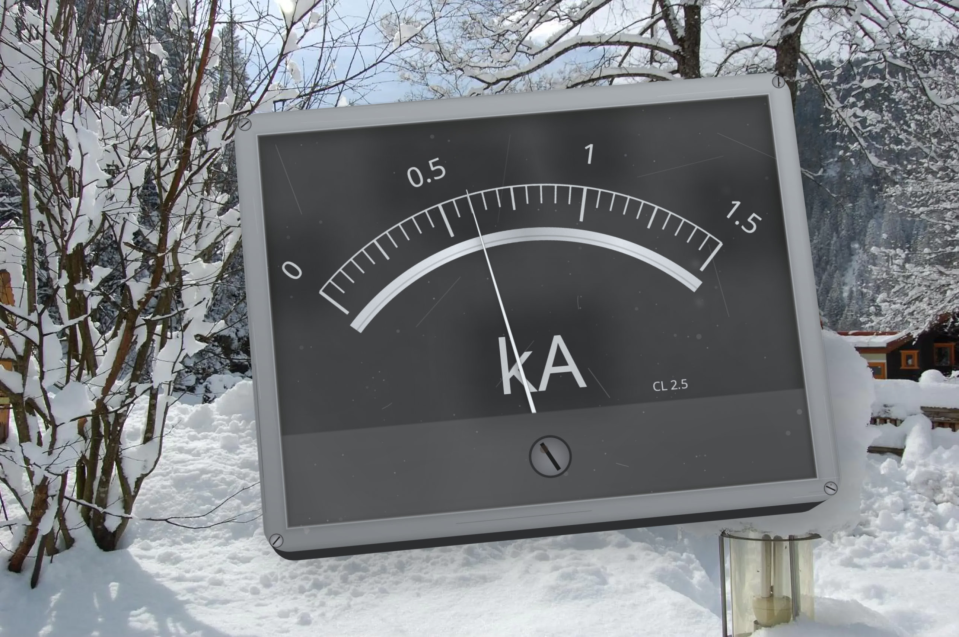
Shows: 0.6 kA
